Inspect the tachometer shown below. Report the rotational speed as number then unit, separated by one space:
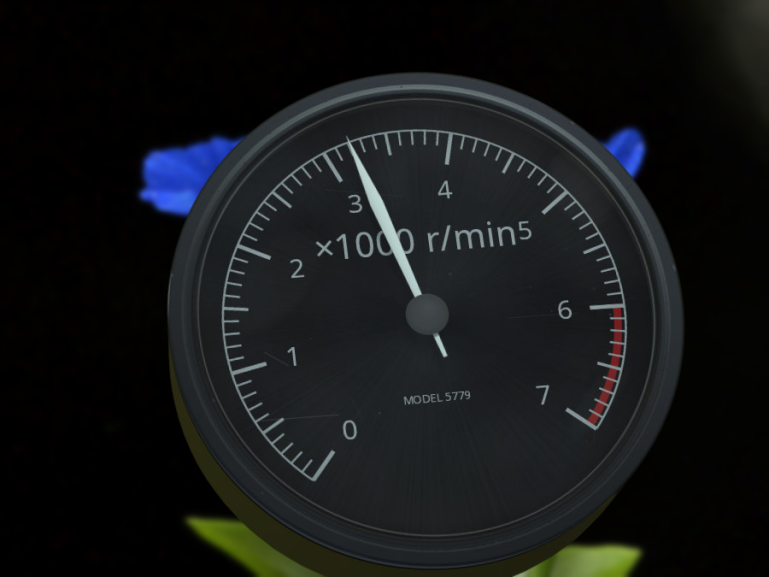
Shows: 3200 rpm
